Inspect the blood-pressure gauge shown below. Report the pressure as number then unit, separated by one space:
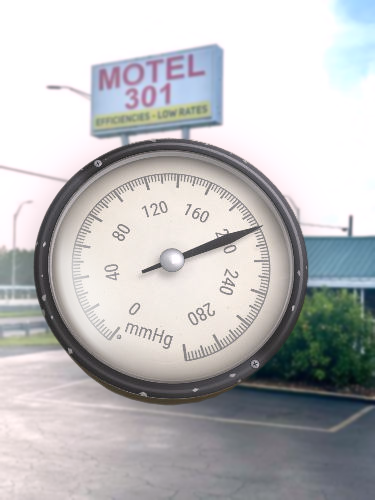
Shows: 200 mmHg
